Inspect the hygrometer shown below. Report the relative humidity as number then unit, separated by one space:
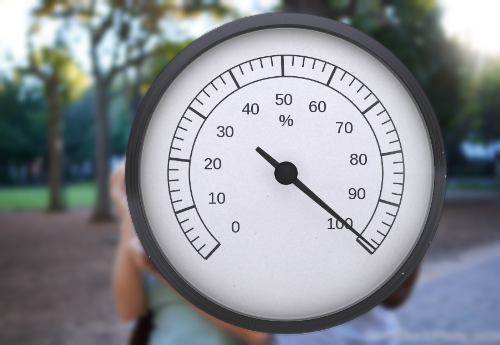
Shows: 99 %
